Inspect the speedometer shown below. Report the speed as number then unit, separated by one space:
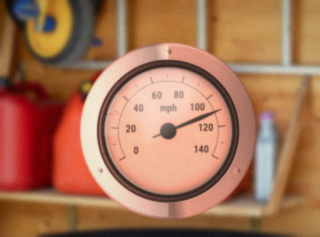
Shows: 110 mph
